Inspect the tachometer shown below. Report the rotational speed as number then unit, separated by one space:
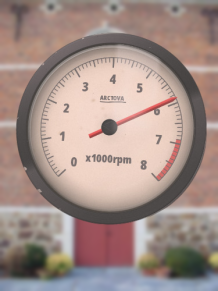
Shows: 5900 rpm
